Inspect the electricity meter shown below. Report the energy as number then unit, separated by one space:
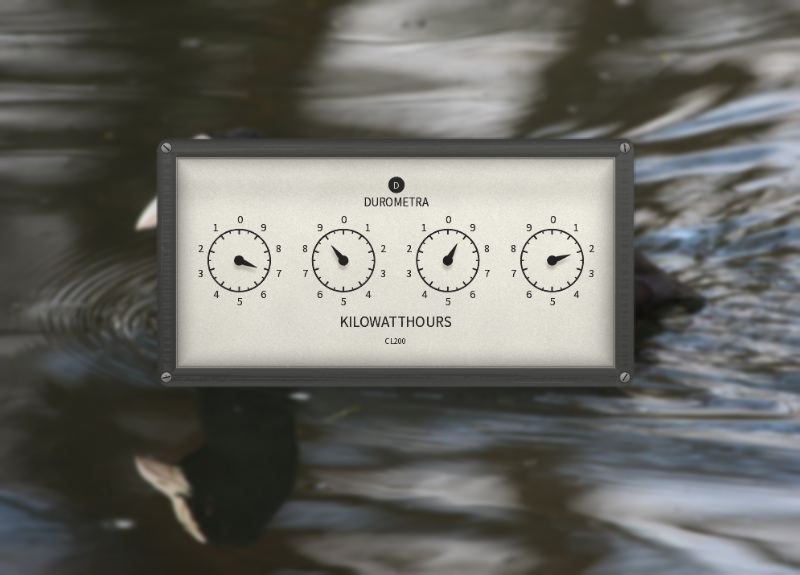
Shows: 6892 kWh
